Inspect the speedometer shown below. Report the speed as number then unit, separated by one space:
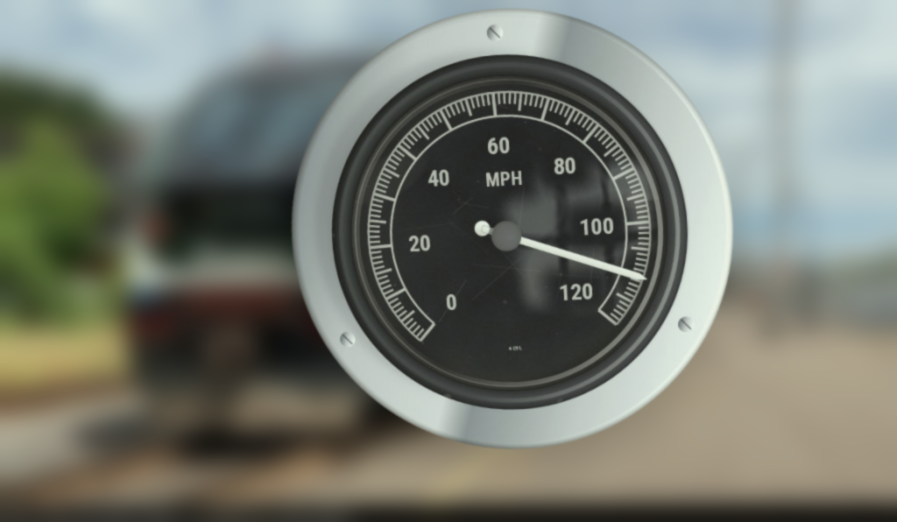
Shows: 110 mph
